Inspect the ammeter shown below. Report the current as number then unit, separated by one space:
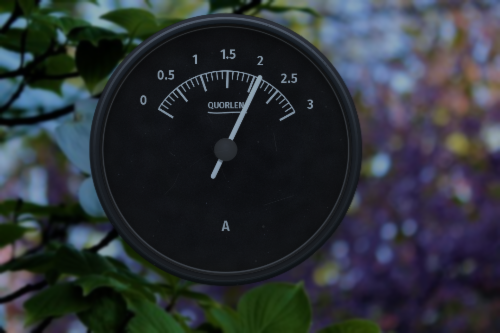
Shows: 2.1 A
